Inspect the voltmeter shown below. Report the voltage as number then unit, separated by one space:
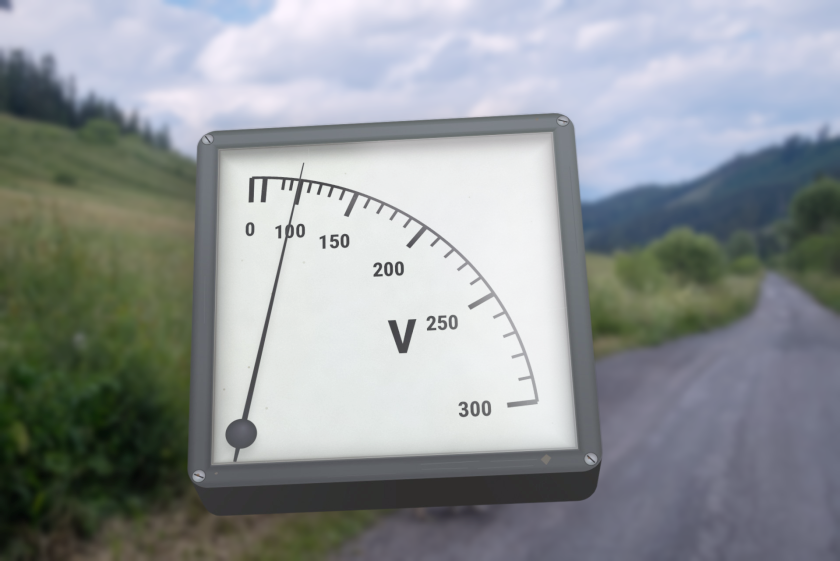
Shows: 100 V
